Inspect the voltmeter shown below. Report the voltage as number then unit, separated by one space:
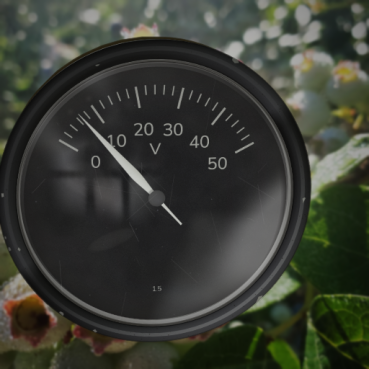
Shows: 7 V
